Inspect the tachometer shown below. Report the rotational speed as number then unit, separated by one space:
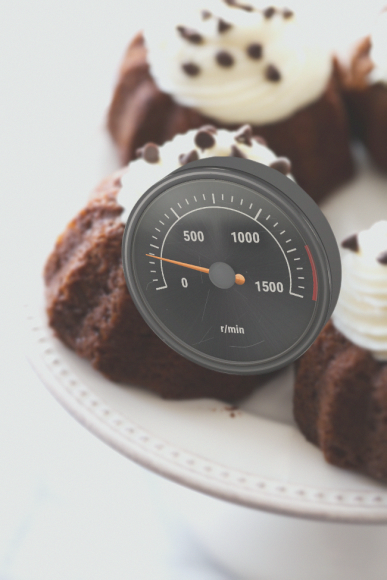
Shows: 200 rpm
